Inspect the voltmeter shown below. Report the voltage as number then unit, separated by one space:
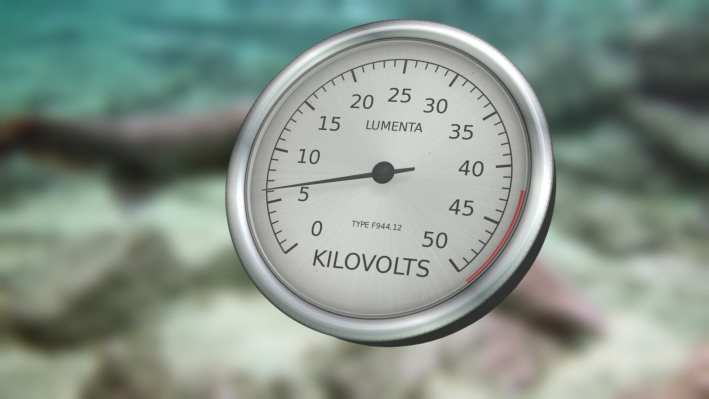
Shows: 6 kV
